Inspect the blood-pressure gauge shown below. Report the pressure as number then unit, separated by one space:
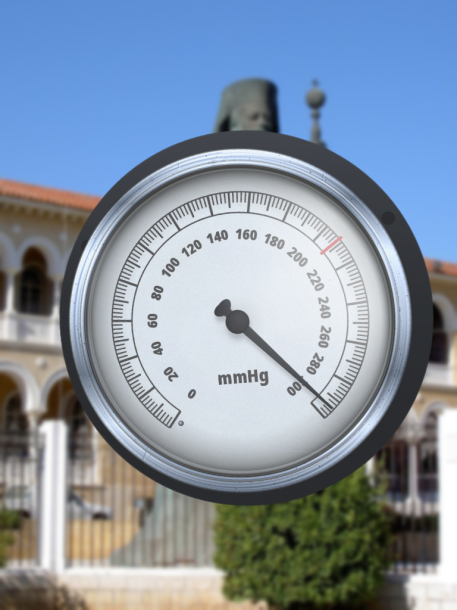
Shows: 294 mmHg
